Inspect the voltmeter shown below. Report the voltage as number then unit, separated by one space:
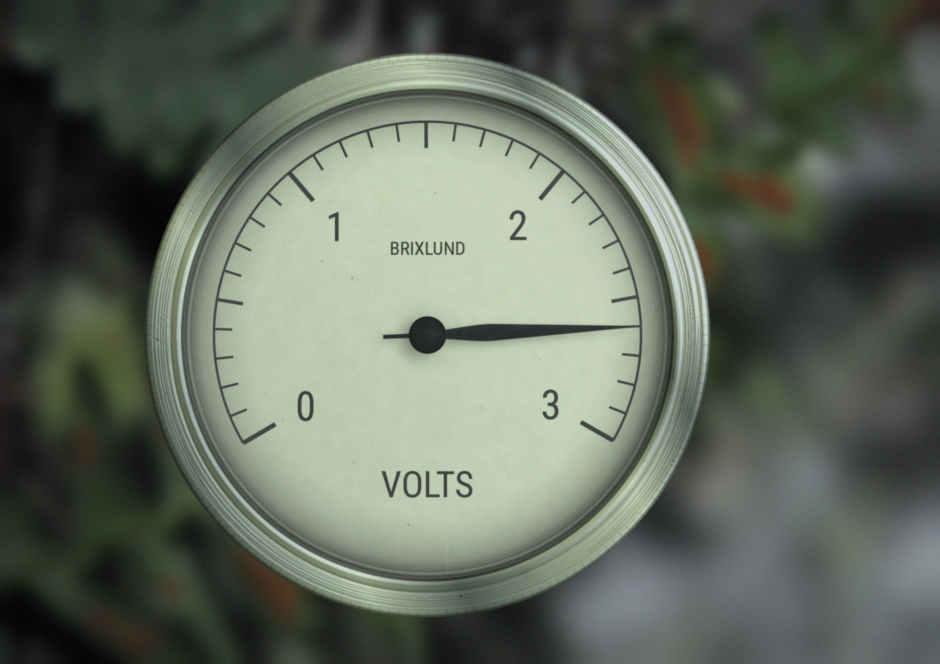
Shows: 2.6 V
